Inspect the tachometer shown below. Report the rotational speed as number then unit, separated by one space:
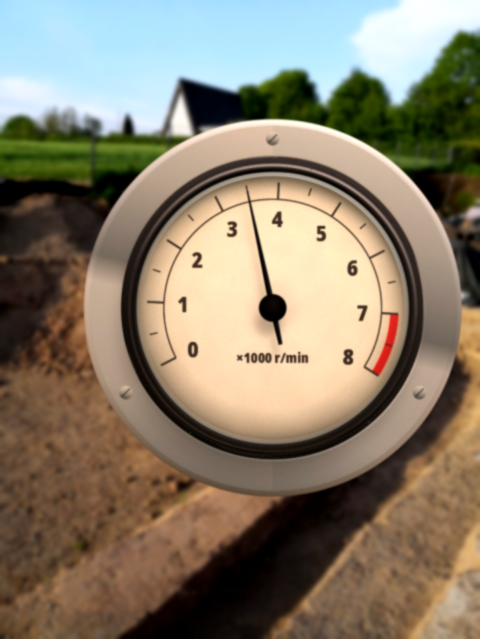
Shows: 3500 rpm
